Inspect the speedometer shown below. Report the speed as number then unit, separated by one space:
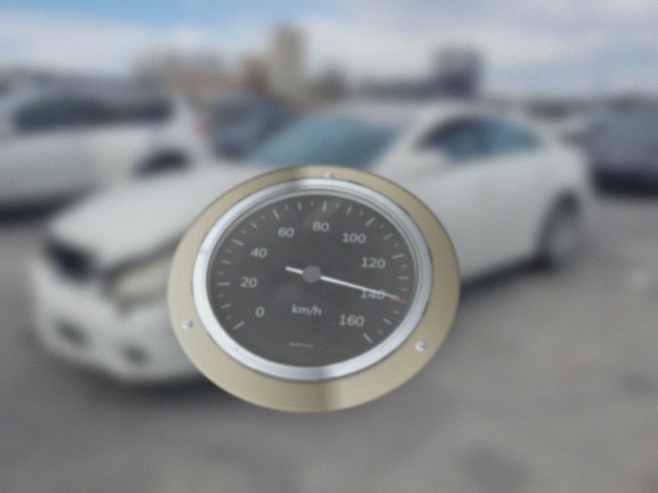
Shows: 140 km/h
